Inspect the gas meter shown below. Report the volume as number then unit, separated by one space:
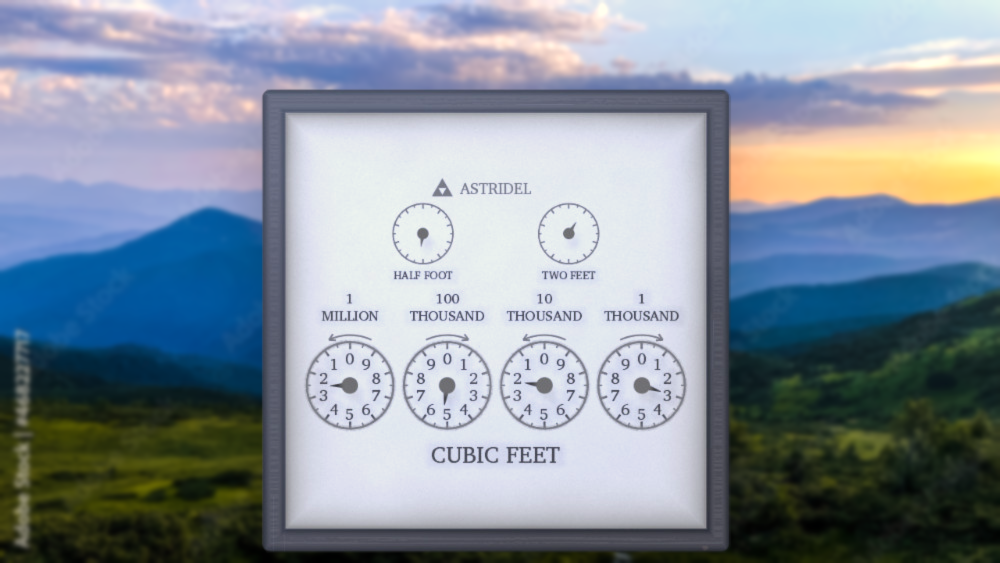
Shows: 252300 ft³
